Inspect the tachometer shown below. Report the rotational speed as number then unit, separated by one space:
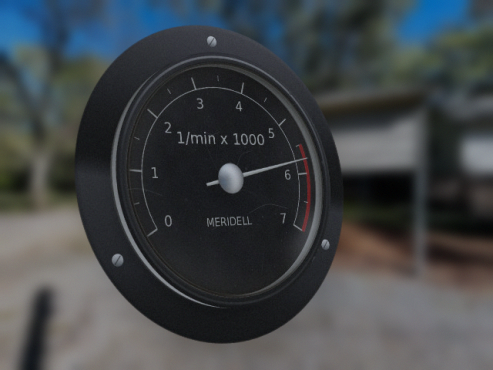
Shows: 5750 rpm
